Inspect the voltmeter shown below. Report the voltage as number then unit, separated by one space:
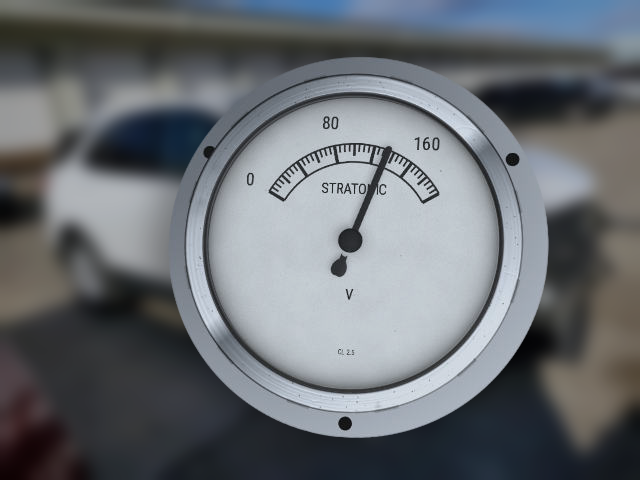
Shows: 135 V
